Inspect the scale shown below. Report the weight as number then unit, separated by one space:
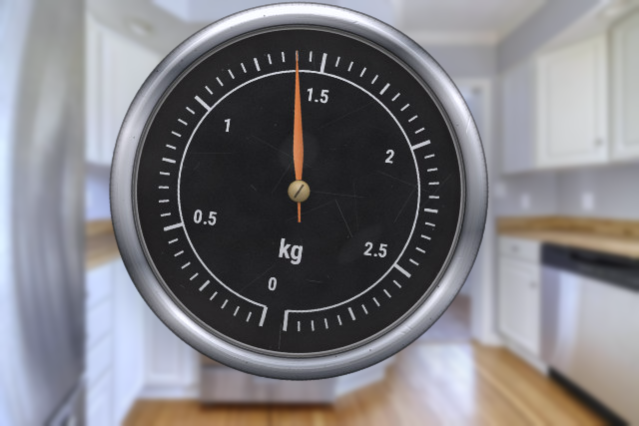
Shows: 1.4 kg
